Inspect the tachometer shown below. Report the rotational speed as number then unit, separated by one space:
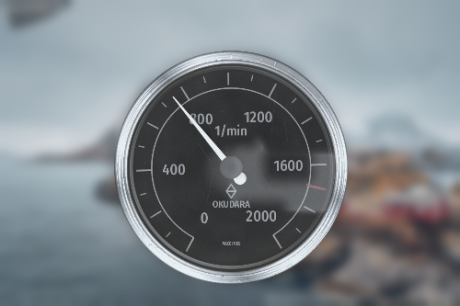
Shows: 750 rpm
